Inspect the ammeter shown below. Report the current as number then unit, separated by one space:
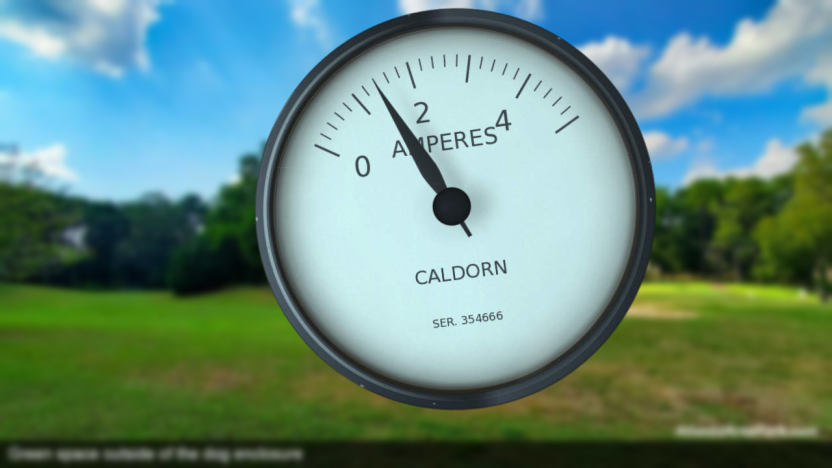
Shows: 1.4 A
